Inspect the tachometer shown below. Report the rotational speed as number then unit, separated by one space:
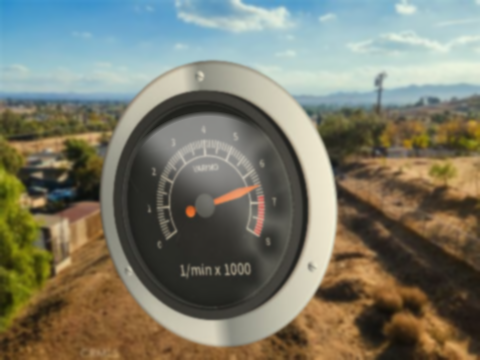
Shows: 6500 rpm
